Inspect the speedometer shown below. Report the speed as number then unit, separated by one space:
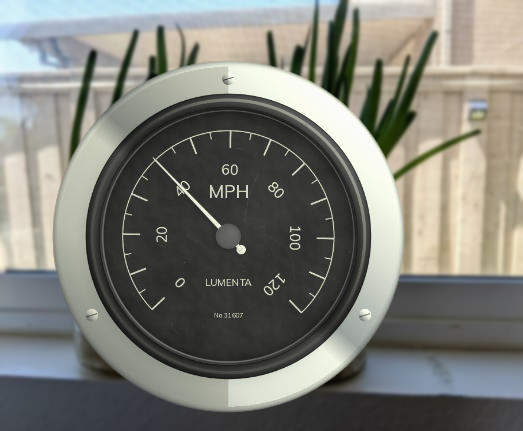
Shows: 40 mph
